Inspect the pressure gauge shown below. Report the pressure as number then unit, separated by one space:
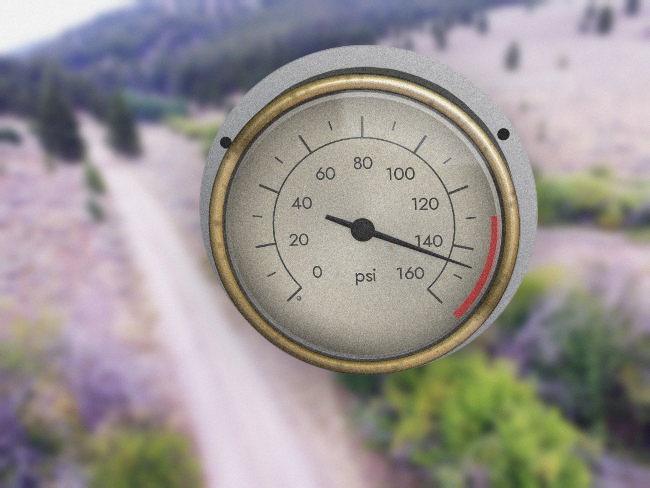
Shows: 145 psi
